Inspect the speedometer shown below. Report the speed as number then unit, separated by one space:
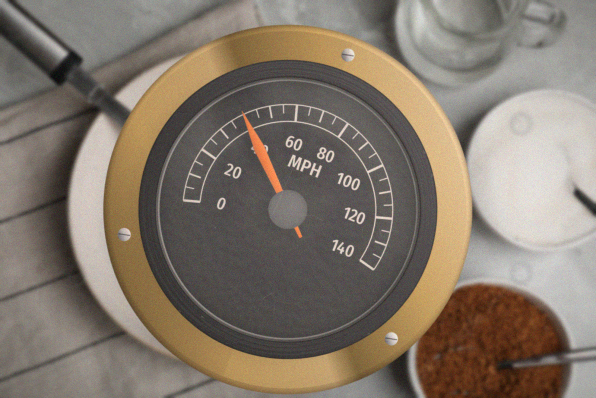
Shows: 40 mph
